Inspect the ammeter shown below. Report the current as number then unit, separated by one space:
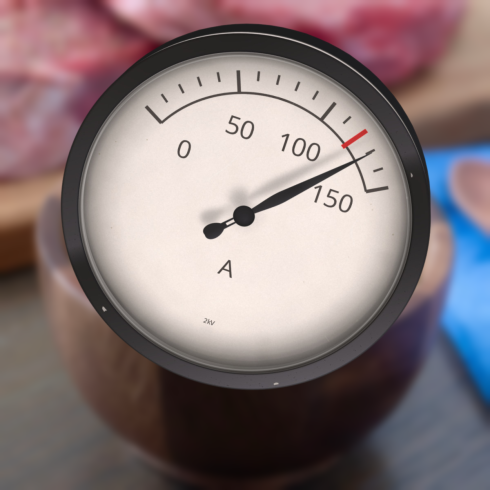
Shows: 130 A
